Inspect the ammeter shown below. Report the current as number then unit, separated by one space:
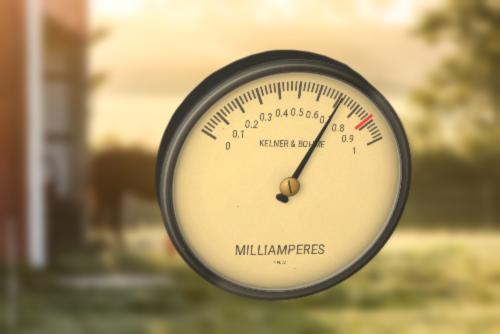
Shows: 0.7 mA
